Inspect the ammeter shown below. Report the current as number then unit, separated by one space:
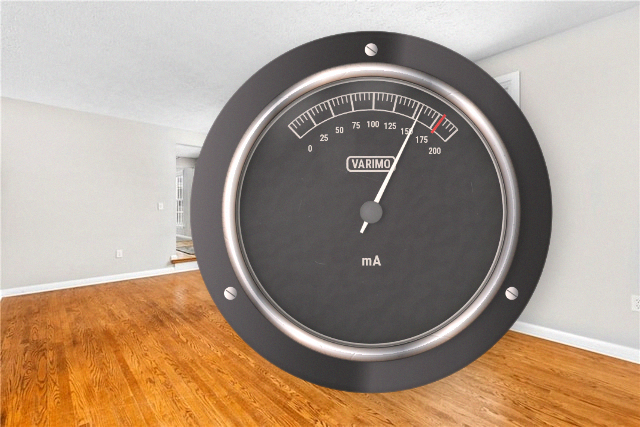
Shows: 155 mA
